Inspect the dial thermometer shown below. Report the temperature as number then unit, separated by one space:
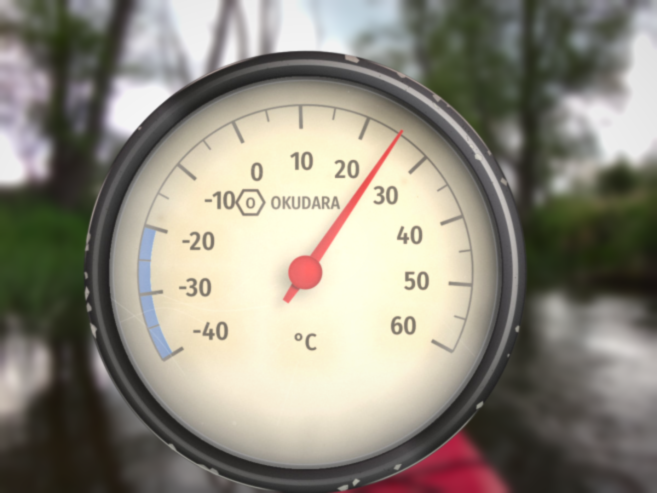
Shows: 25 °C
